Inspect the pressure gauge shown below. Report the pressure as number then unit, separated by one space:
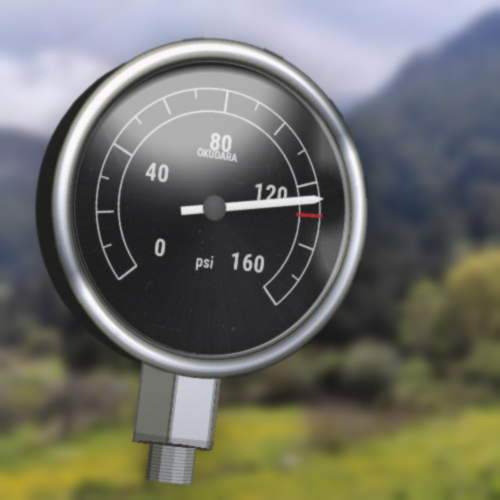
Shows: 125 psi
